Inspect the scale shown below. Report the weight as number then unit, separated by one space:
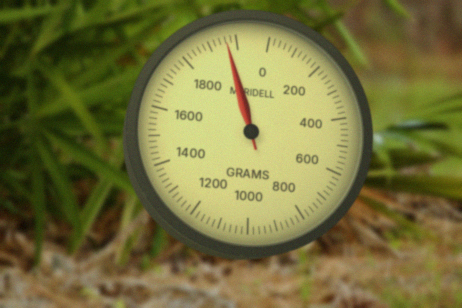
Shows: 1960 g
